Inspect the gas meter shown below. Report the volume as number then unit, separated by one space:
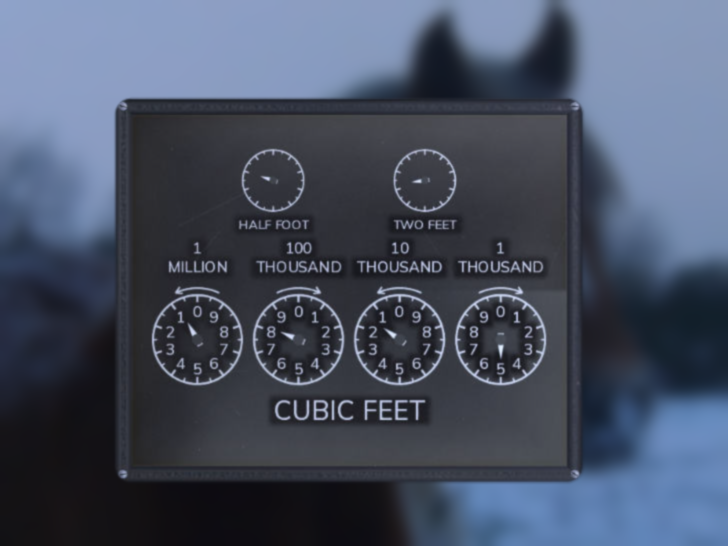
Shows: 81500 ft³
